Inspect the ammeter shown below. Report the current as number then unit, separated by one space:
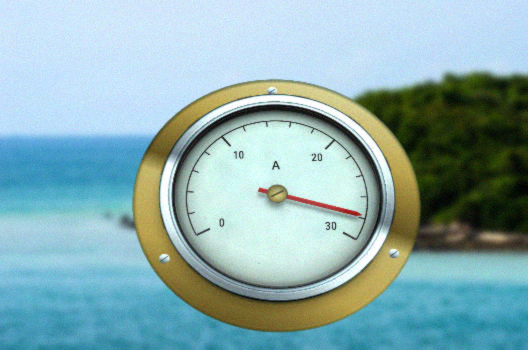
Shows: 28 A
